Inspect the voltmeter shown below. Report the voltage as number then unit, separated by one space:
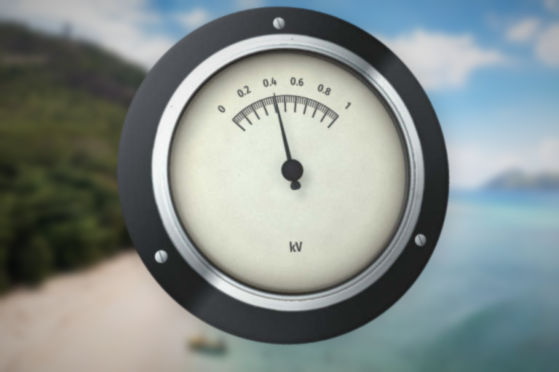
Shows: 0.4 kV
